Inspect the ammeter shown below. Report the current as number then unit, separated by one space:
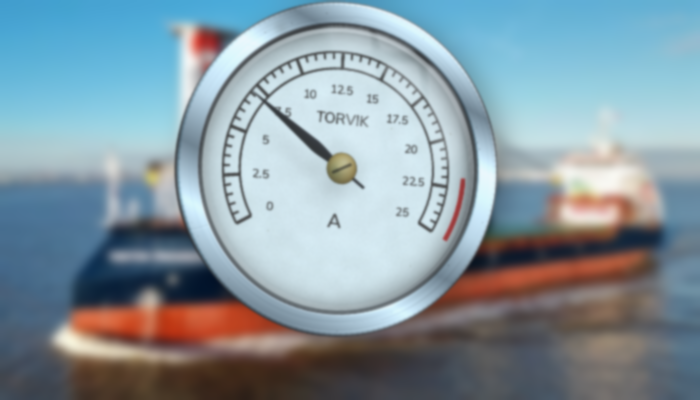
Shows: 7 A
